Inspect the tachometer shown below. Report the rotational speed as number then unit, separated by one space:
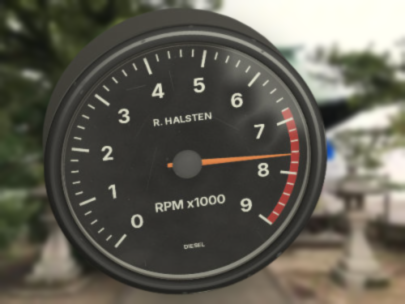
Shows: 7600 rpm
